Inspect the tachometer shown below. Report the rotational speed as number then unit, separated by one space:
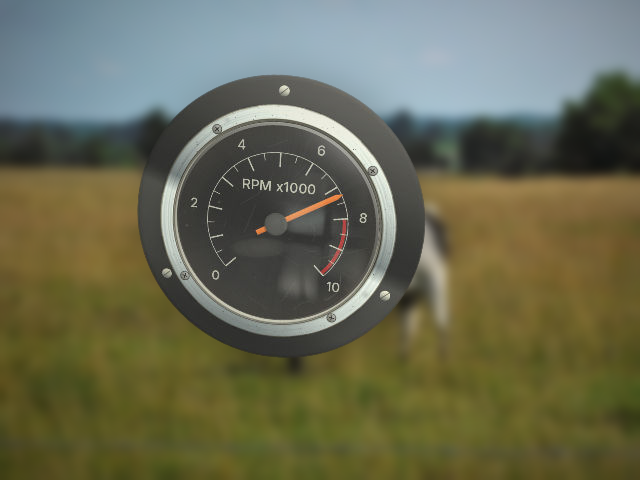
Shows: 7250 rpm
